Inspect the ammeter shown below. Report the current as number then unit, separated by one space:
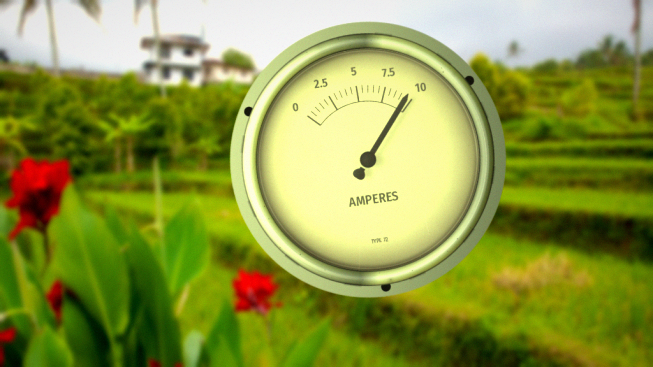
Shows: 9.5 A
